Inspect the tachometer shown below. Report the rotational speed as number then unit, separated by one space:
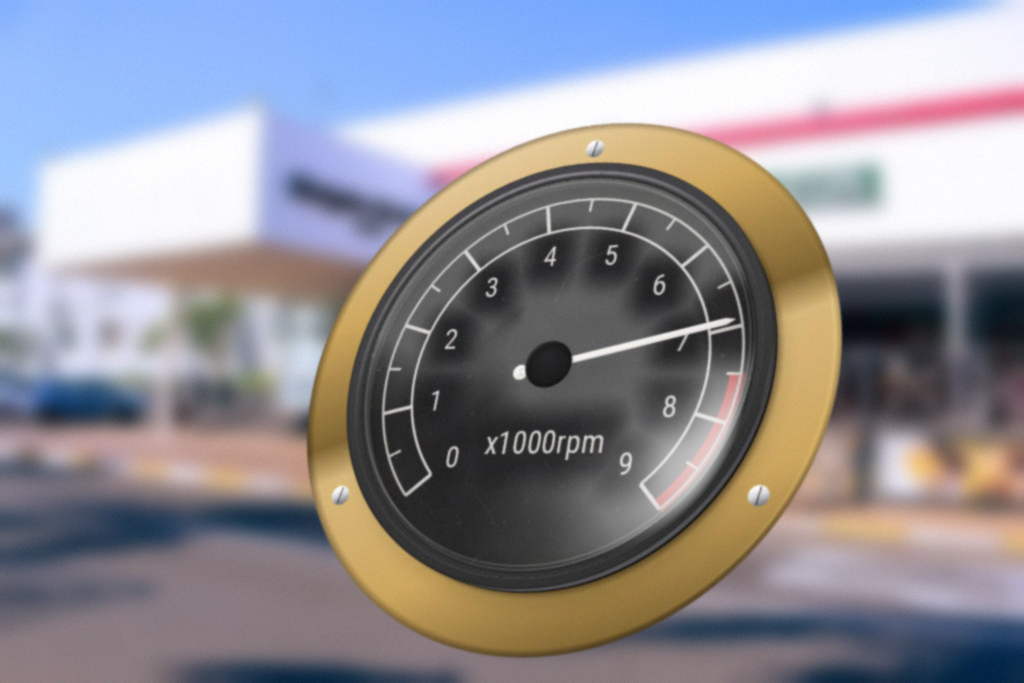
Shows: 7000 rpm
